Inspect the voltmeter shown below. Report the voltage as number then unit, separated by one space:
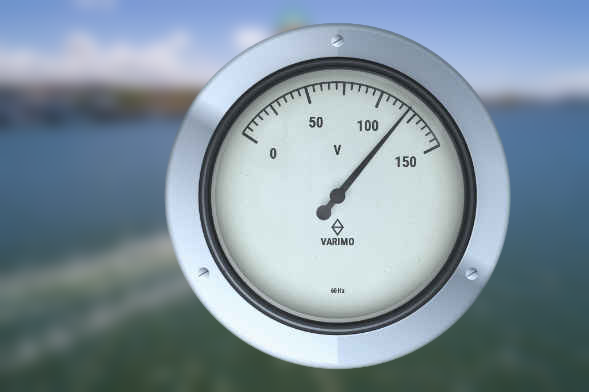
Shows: 120 V
